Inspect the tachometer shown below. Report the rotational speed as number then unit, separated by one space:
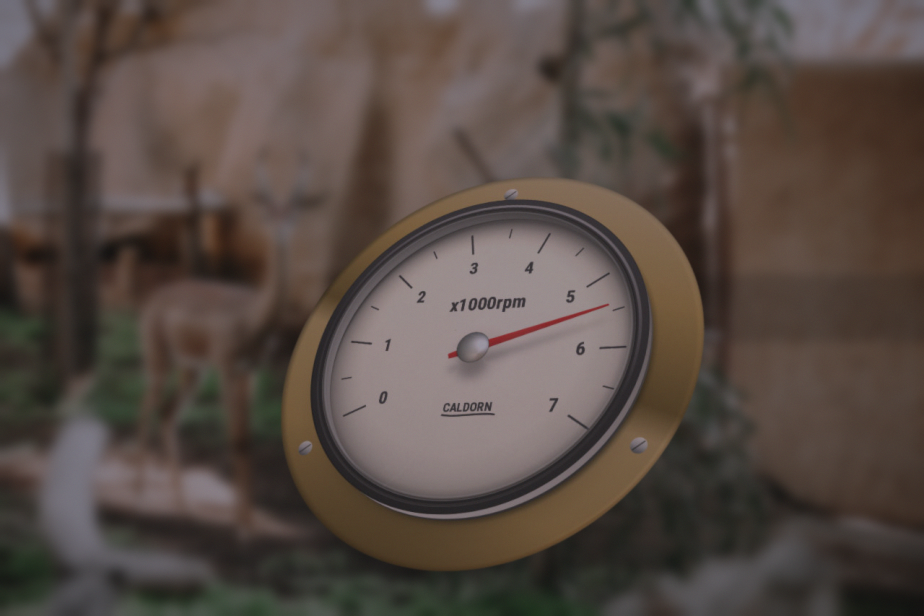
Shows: 5500 rpm
